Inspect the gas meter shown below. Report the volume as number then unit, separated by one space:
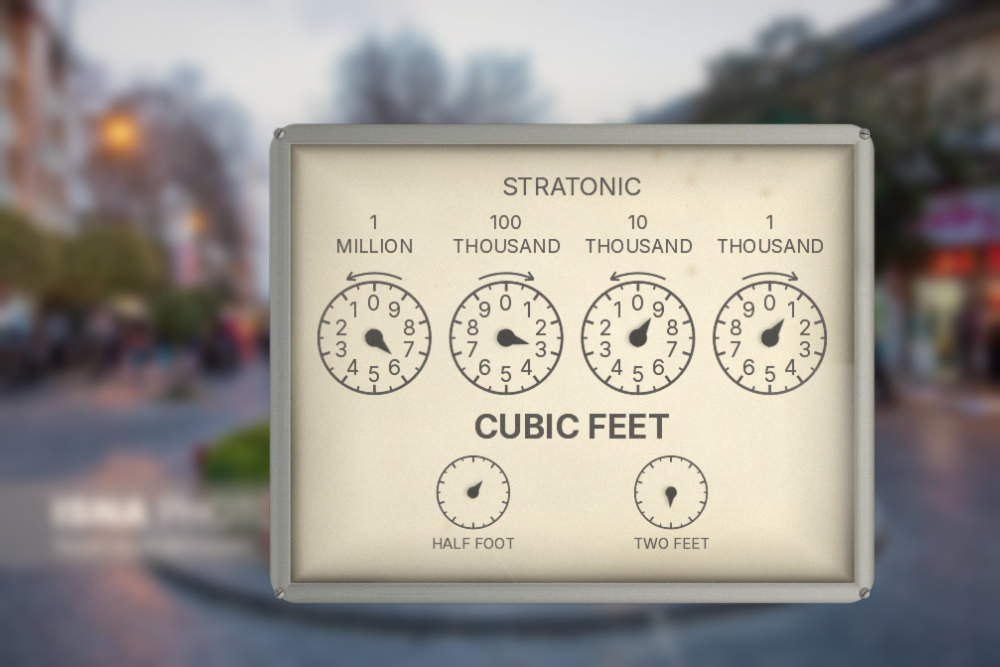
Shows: 629100 ft³
